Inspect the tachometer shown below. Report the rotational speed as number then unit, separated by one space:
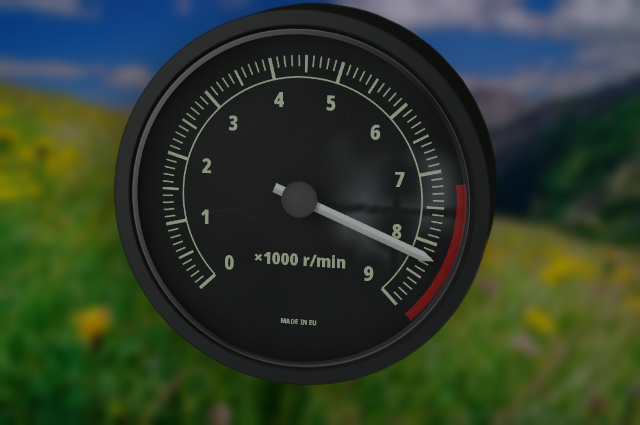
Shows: 8200 rpm
